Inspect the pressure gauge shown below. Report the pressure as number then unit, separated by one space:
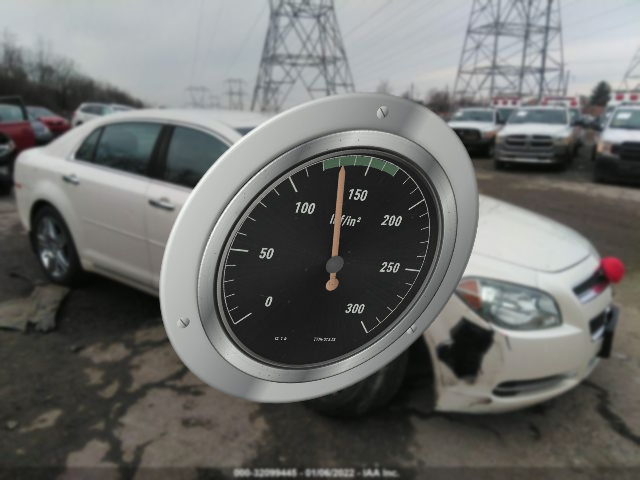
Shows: 130 psi
